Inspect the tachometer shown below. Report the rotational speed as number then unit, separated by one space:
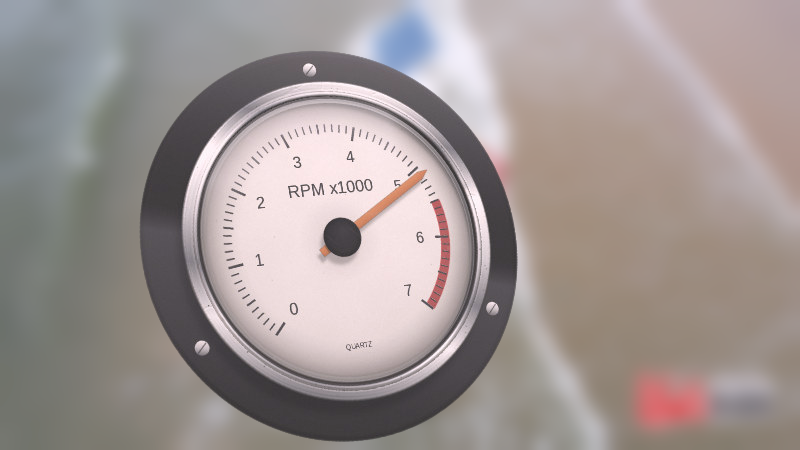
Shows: 5100 rpm
